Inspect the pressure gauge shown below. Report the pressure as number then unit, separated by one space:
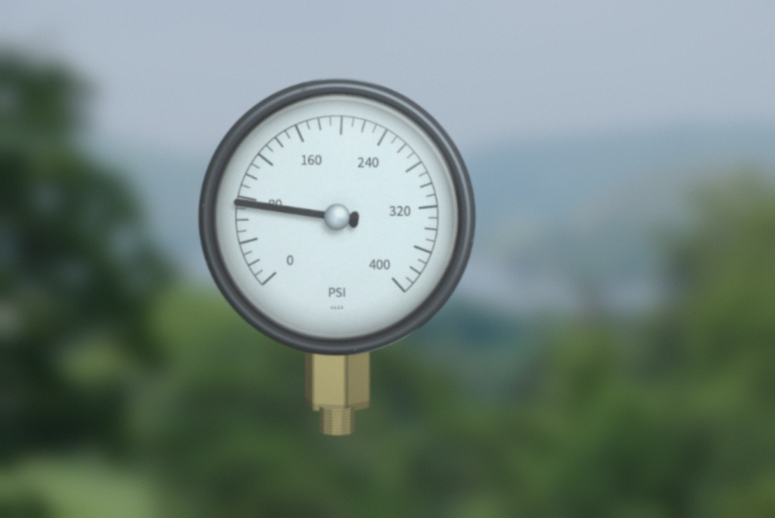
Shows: 75 psi
